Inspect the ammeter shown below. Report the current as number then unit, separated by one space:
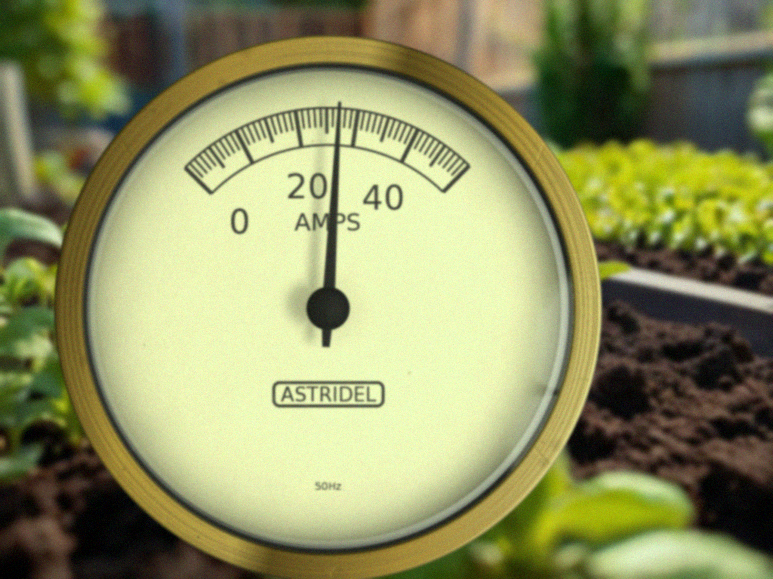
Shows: 27 A
